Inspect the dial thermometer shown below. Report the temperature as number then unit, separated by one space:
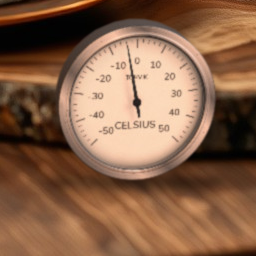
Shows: -4 °C
